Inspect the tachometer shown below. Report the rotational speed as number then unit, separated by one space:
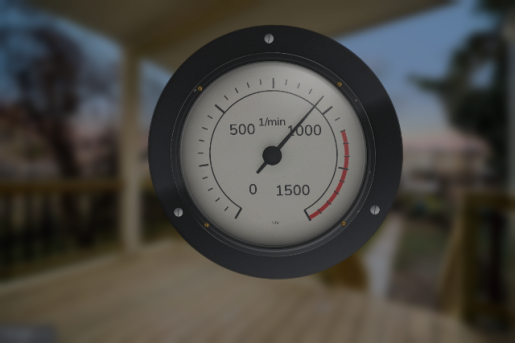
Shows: 950 rpm
